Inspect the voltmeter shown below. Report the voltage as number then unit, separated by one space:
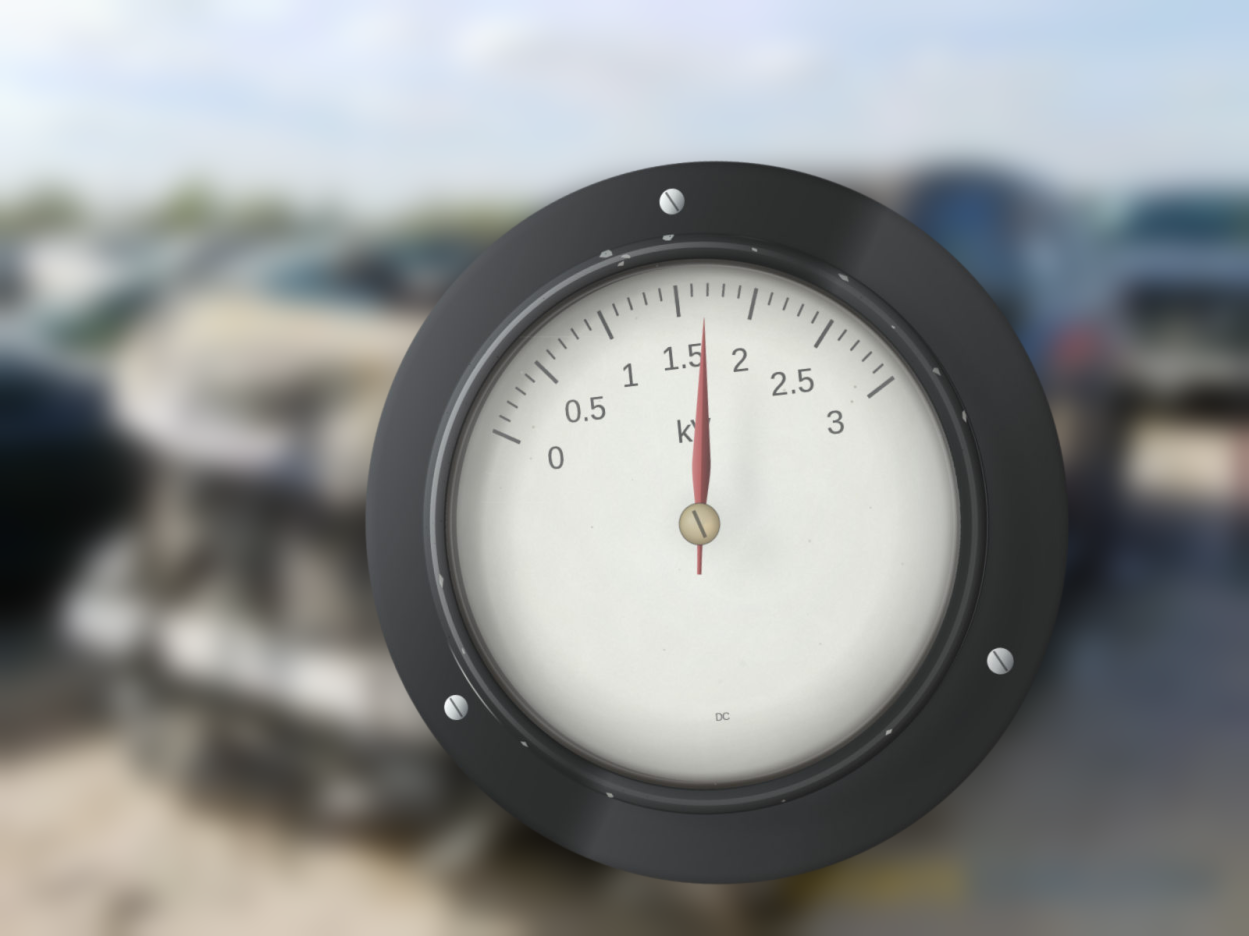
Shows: 1.7 kV
